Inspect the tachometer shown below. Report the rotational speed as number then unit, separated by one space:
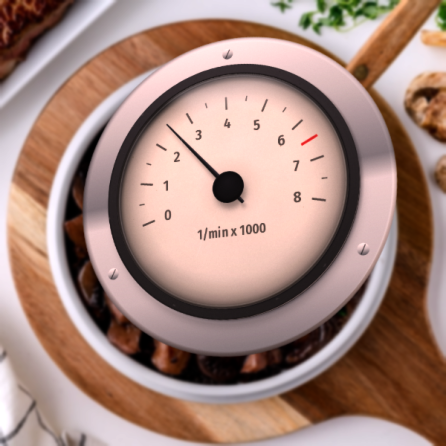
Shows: 2500 rpm
